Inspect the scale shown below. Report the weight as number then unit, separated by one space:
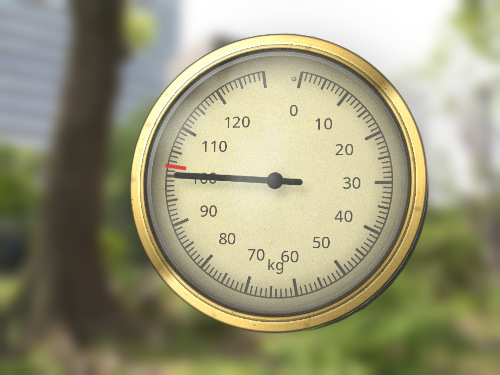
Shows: 100 kg
